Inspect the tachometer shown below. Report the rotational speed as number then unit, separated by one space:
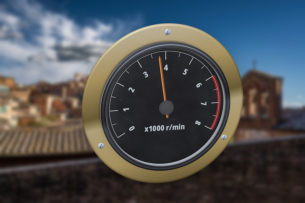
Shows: 3750 rpm
